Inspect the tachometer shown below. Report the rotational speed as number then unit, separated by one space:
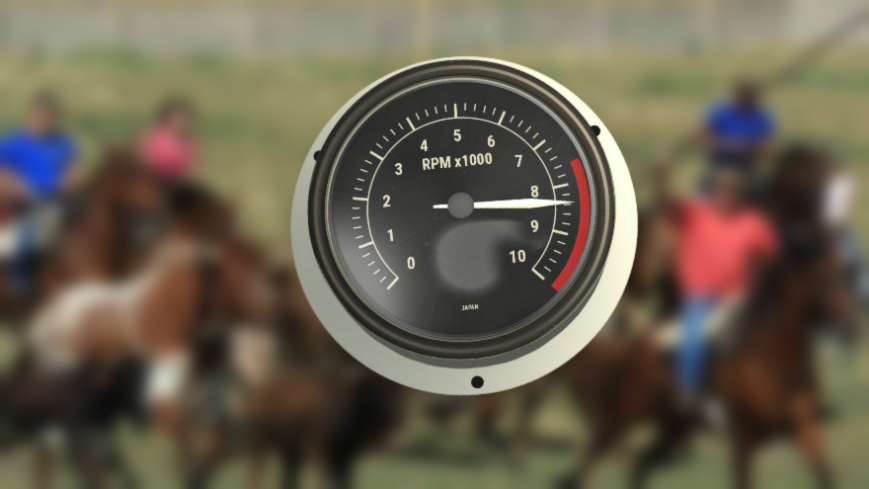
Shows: 8400 rpm
